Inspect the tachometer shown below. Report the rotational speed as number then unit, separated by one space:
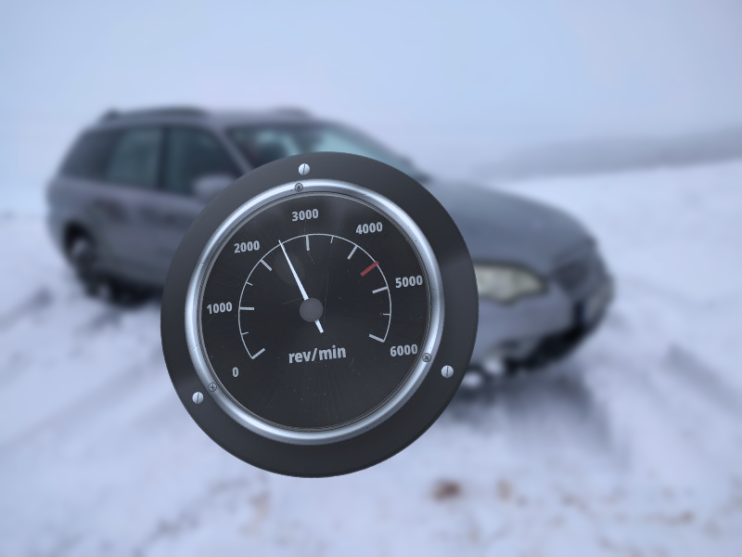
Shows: 2500 rpm
